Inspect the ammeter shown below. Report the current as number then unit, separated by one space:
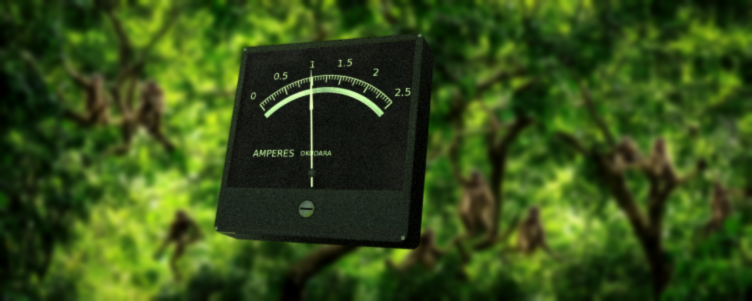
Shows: 1 A
